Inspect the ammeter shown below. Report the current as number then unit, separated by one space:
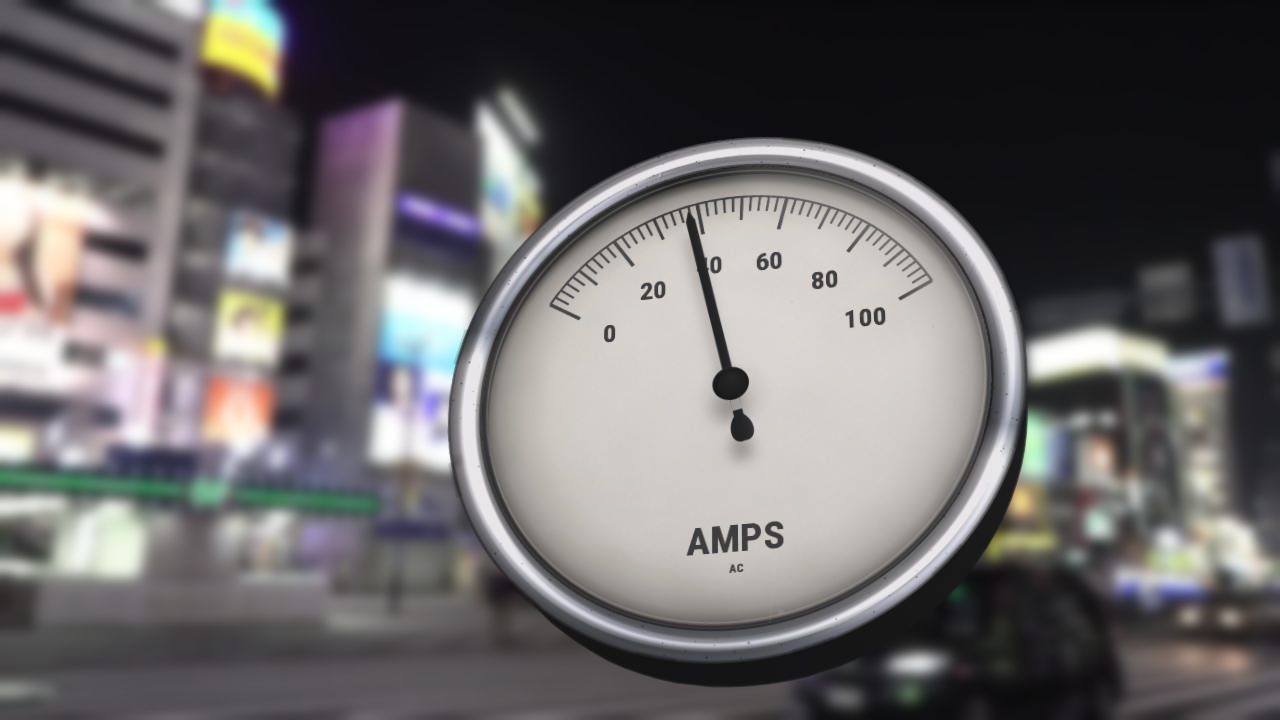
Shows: 38 A
